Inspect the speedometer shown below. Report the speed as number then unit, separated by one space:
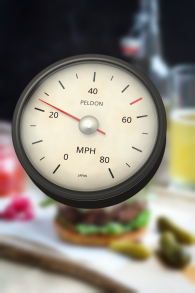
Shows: 22.5 mph
